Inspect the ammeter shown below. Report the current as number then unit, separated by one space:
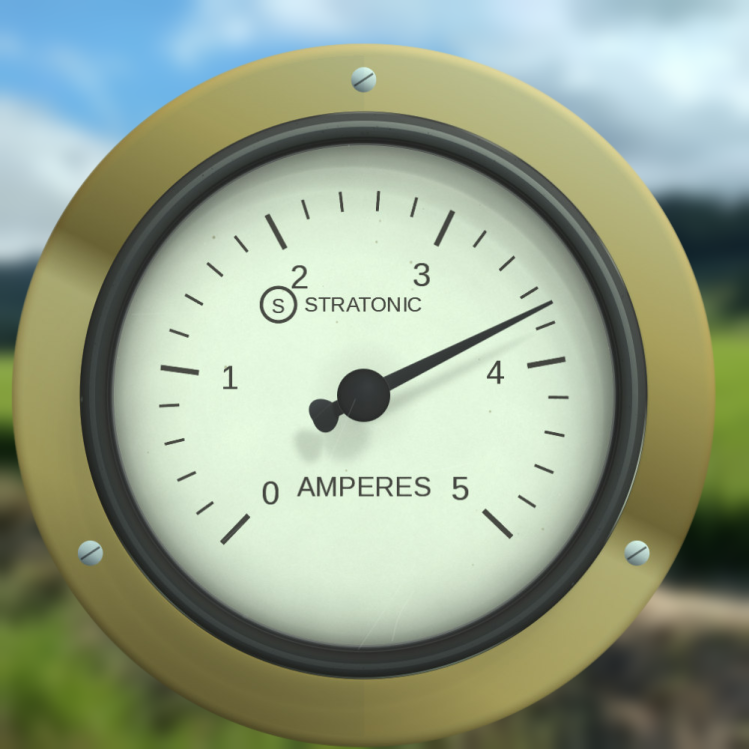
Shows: 3.7 A
